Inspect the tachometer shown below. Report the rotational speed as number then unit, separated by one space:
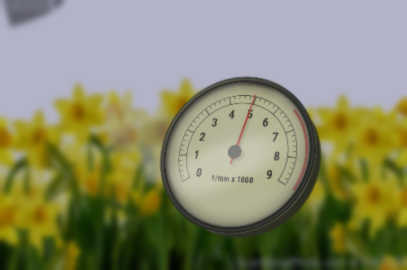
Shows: 5000 rpm
